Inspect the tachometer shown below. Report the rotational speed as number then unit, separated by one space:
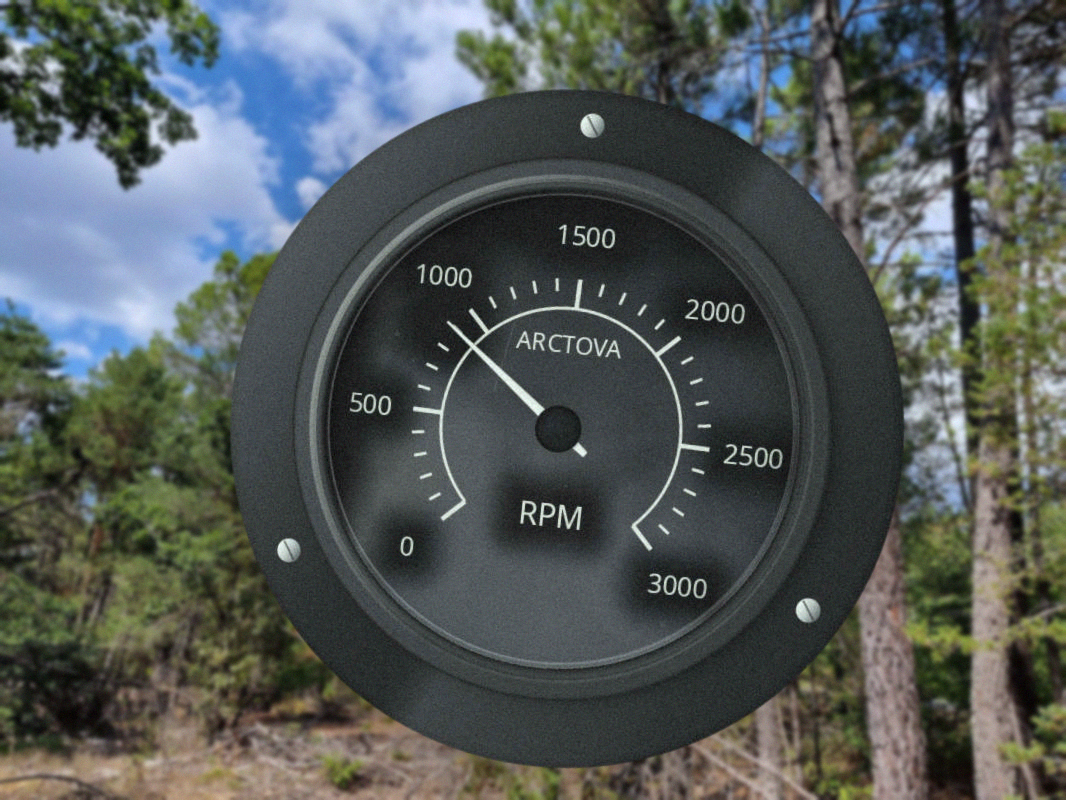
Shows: 900 rpm
